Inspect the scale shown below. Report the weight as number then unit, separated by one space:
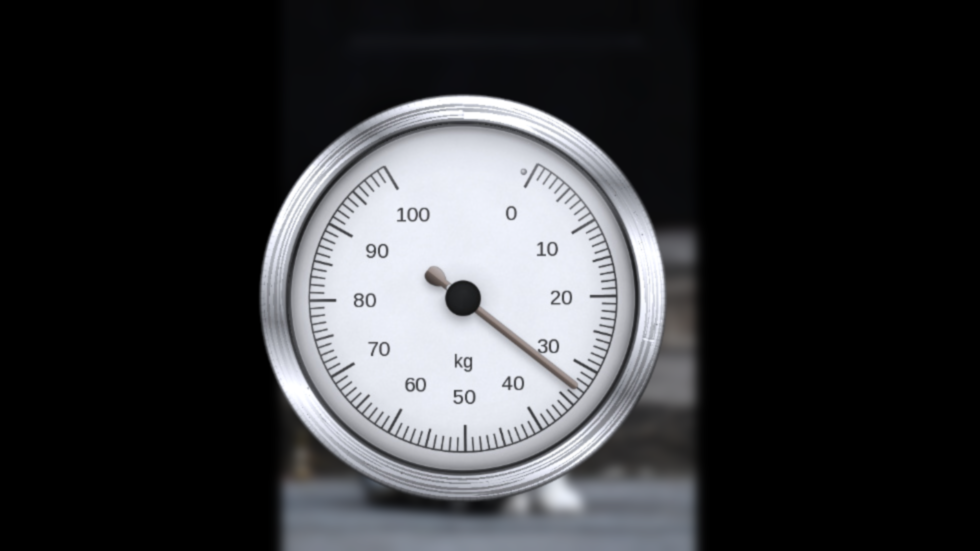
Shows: 33 kg
